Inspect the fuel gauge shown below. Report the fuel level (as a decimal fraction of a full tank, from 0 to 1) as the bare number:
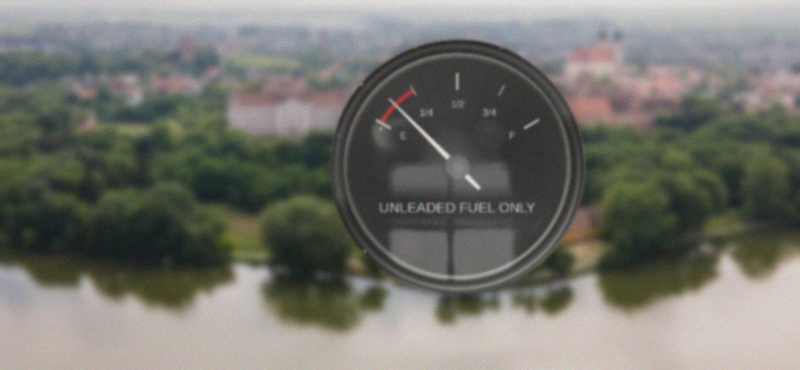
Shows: 0.125
